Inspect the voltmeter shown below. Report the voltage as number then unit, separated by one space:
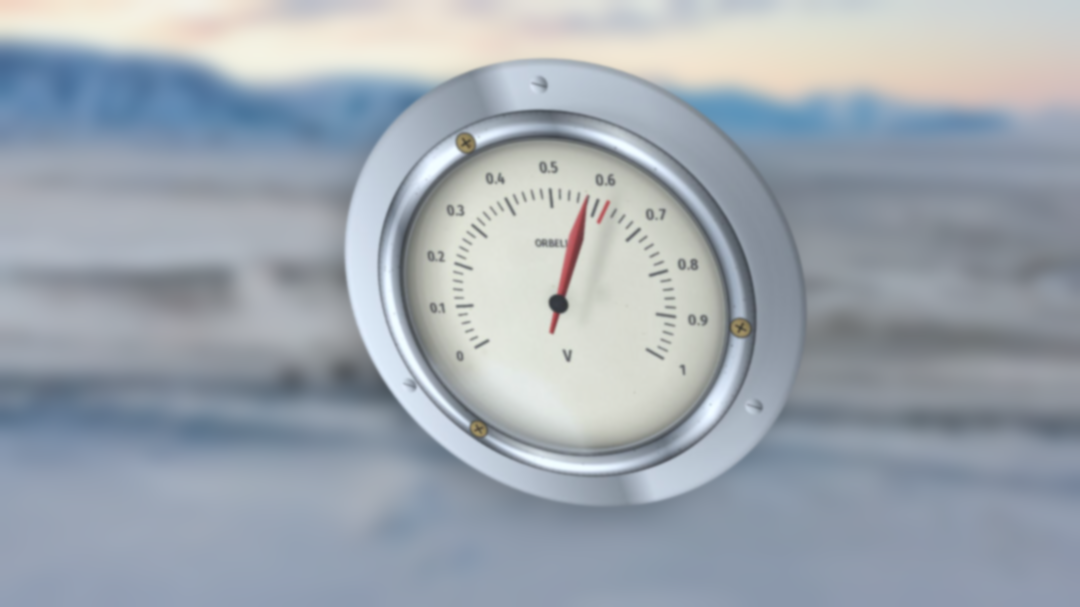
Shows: 0.58 V
